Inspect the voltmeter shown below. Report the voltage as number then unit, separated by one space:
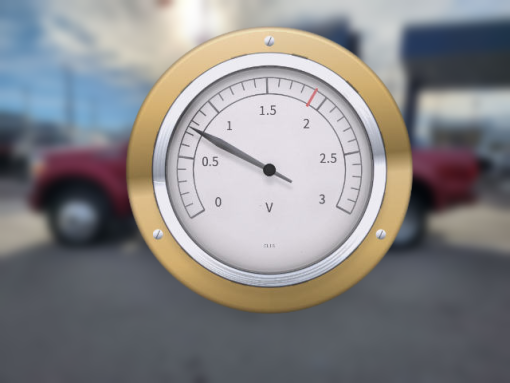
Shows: 0.75 V
